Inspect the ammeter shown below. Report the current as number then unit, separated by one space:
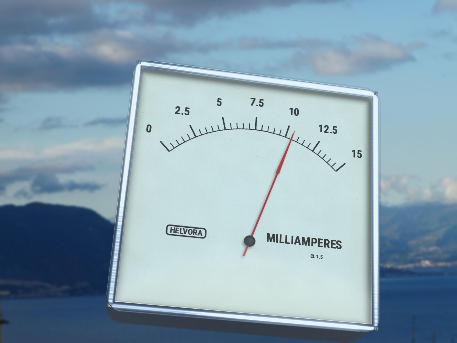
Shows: 10.5 mA
